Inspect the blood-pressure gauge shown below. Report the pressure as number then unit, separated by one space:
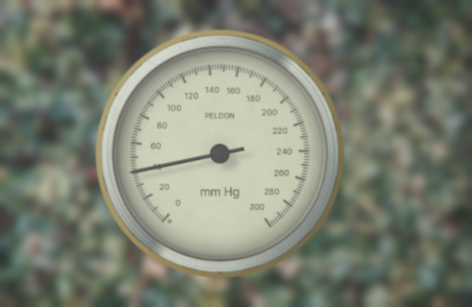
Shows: 40 mmHg
